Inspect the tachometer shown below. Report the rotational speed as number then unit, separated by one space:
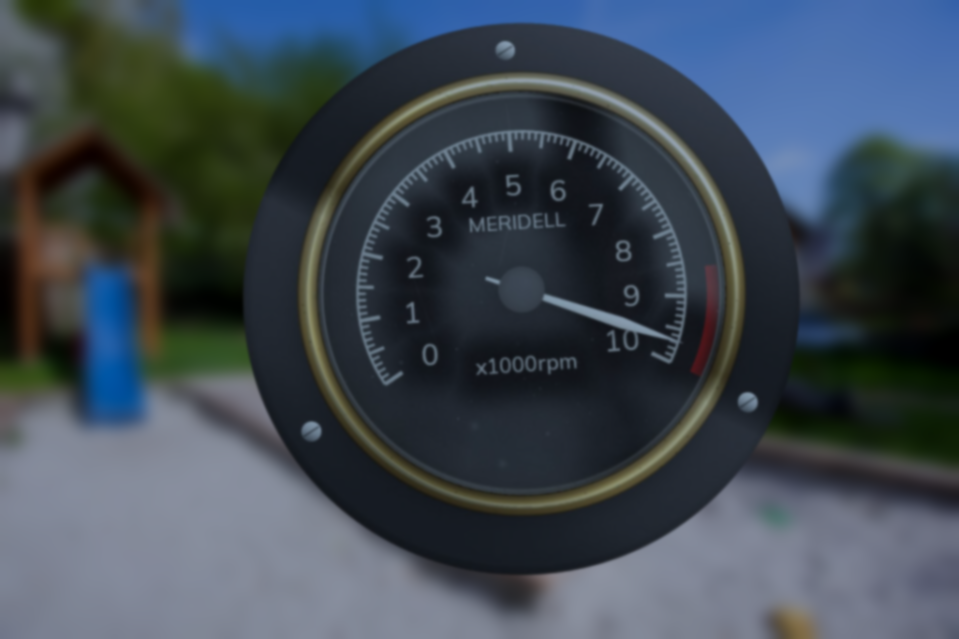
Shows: 9700 rpm
